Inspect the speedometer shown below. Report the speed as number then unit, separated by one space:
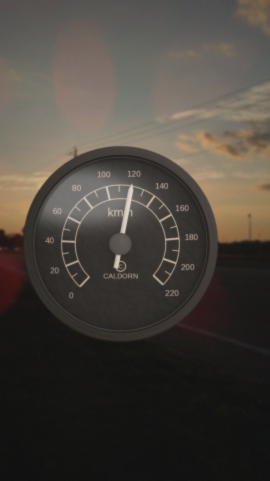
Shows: 120 km/h
